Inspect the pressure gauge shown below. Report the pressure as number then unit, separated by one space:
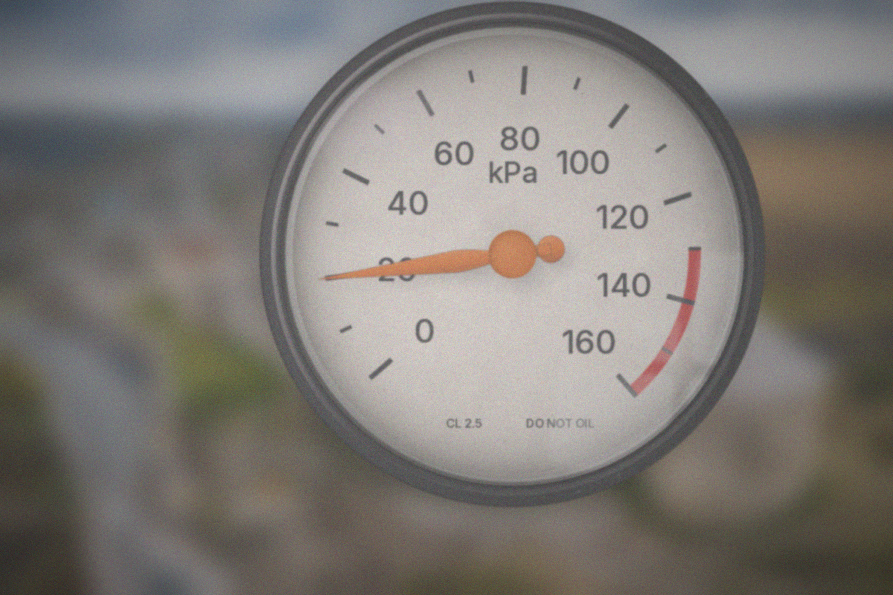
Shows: 20 kPa
